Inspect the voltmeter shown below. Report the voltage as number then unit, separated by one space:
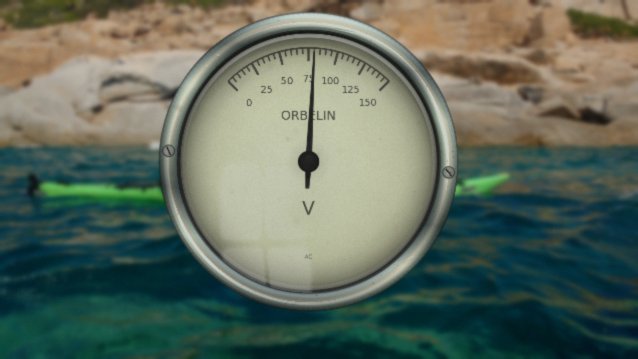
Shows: 80 V
